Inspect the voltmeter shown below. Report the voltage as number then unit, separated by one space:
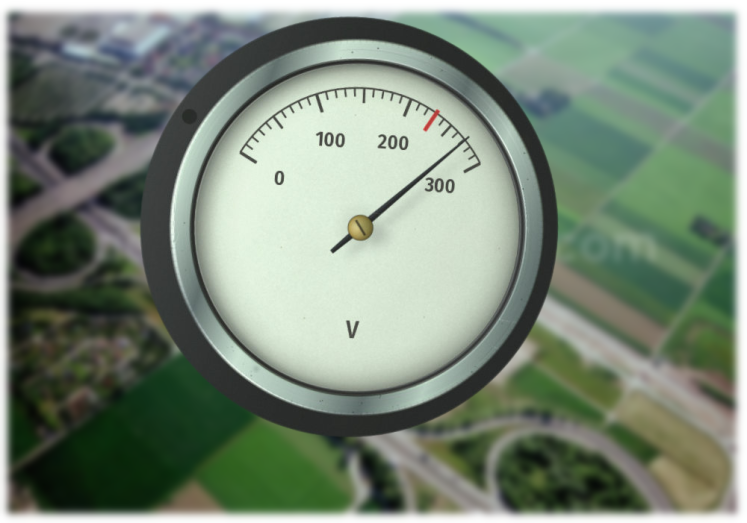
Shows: 270 V
